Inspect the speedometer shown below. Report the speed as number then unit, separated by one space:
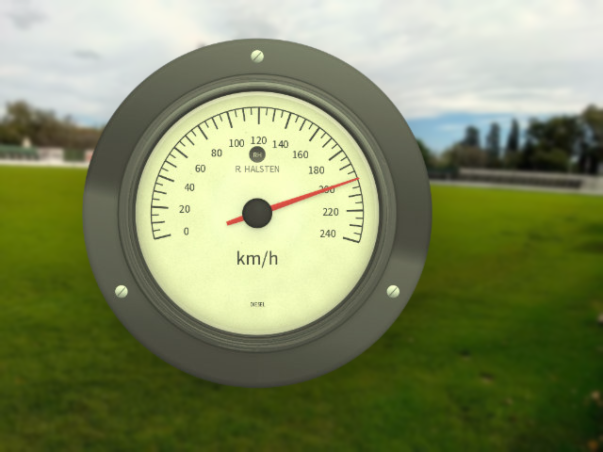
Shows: 200 km/h
